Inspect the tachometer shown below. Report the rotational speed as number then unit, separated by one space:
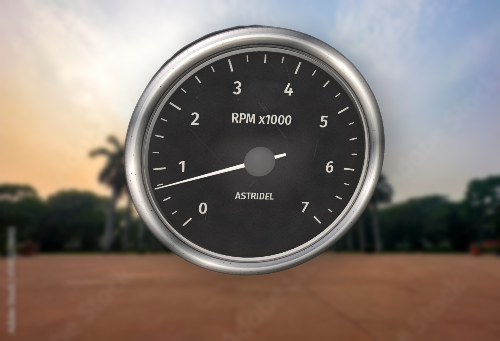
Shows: 750 rpm
